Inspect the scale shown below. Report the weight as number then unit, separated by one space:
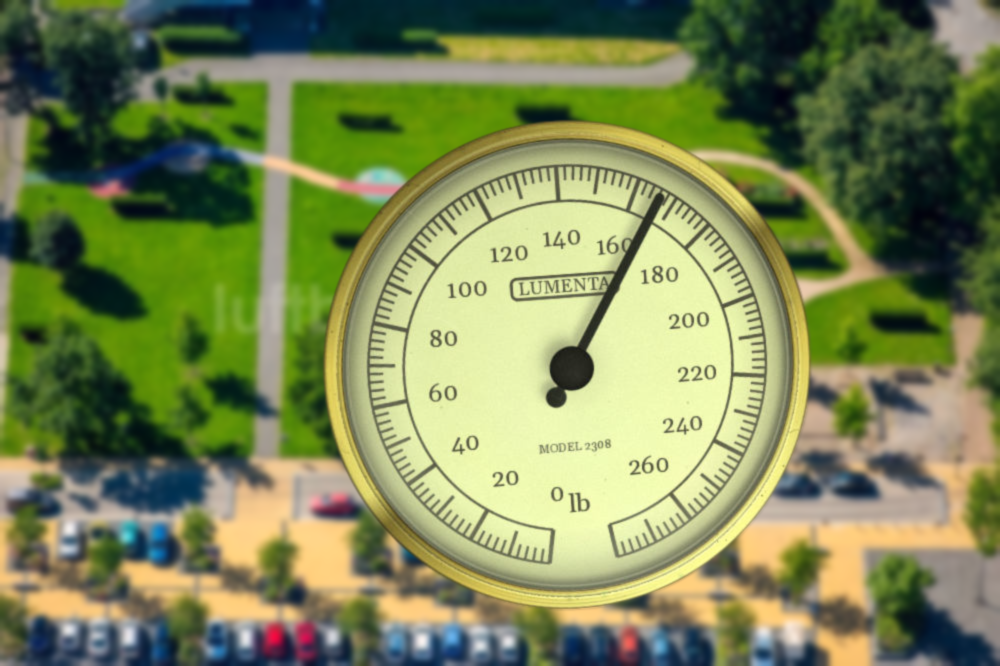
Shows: 166 lb
